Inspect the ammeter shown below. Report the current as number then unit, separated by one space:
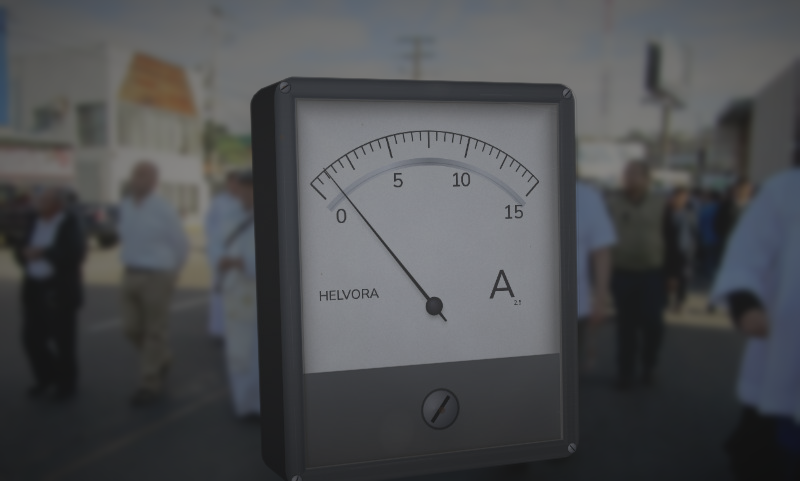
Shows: 1 A
